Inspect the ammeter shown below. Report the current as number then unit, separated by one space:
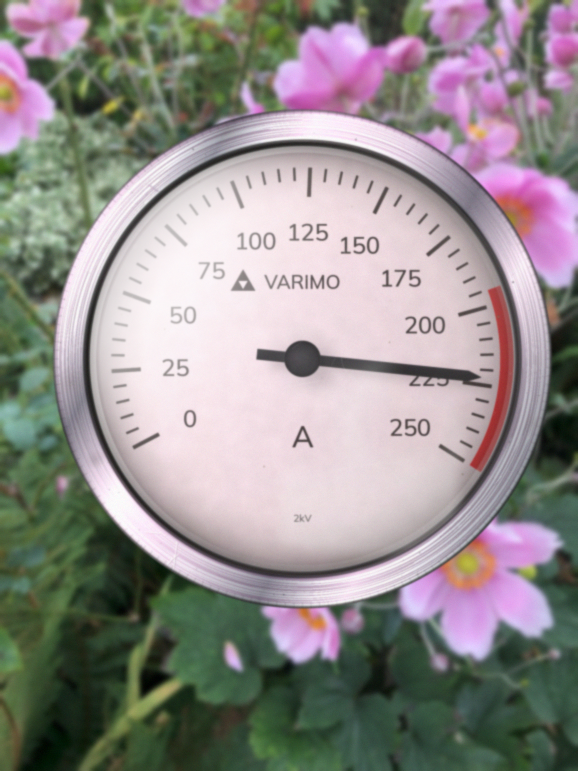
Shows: 222.5 A
